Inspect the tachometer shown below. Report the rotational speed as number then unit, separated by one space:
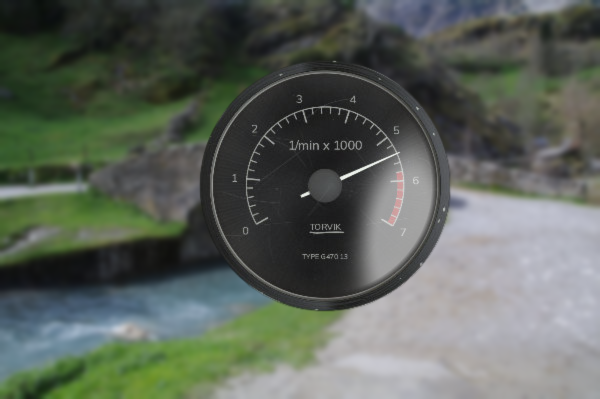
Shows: 5400 rpm
